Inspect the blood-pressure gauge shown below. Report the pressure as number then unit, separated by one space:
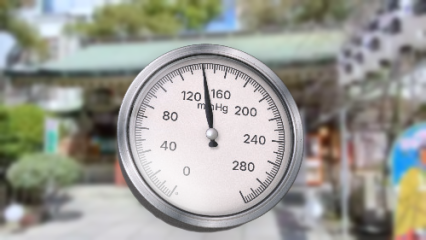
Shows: 140 mmHg
